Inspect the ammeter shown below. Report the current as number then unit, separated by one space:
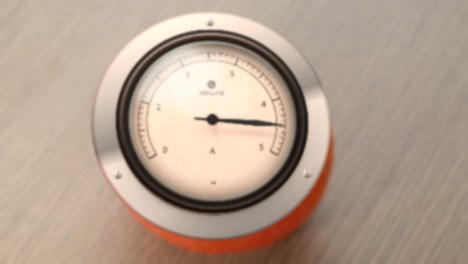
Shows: 4.5 A
